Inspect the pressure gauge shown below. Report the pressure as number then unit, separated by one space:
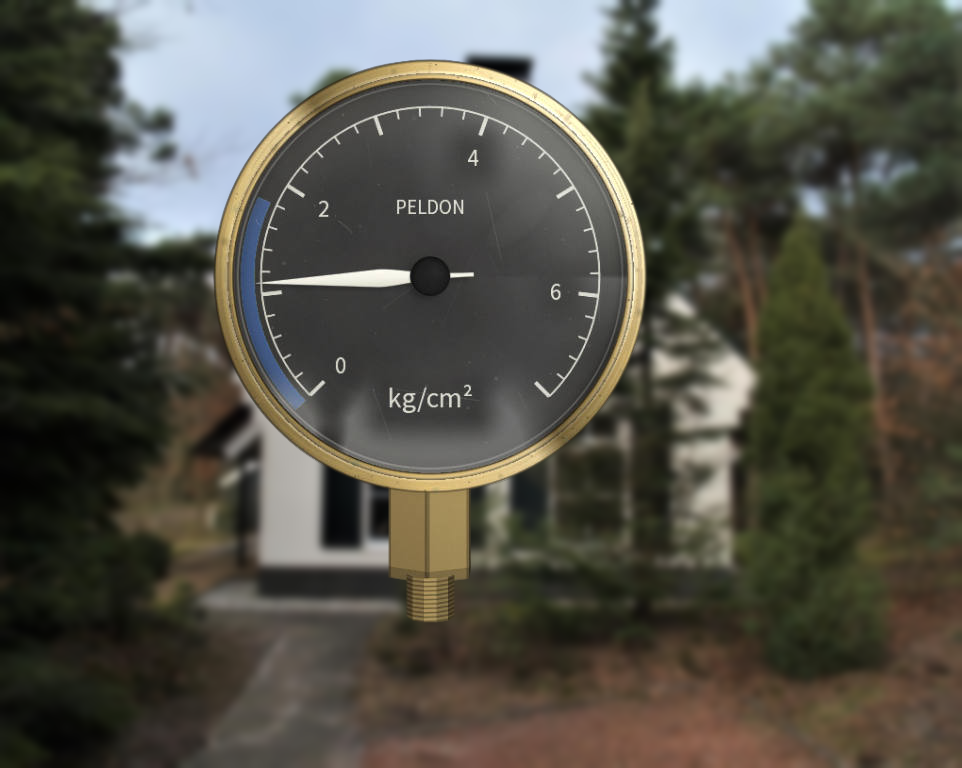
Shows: 1.1 kg/cm²
